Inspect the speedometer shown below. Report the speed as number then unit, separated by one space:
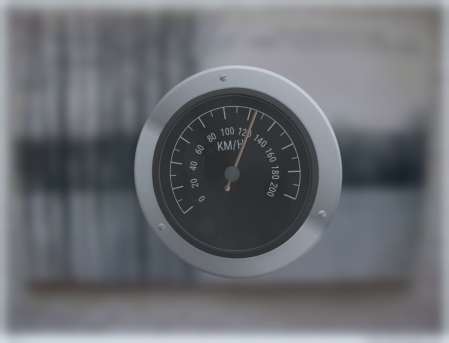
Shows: 125 km/h
